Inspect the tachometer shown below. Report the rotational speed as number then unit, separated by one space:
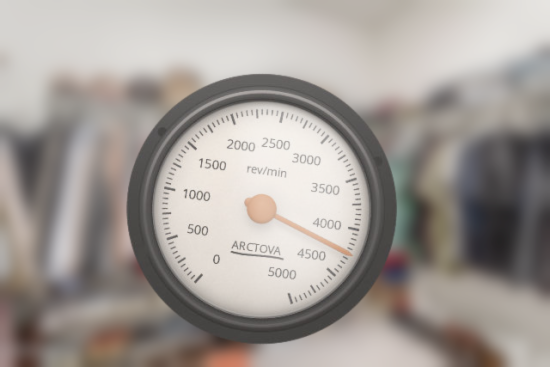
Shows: 4250 rpm
